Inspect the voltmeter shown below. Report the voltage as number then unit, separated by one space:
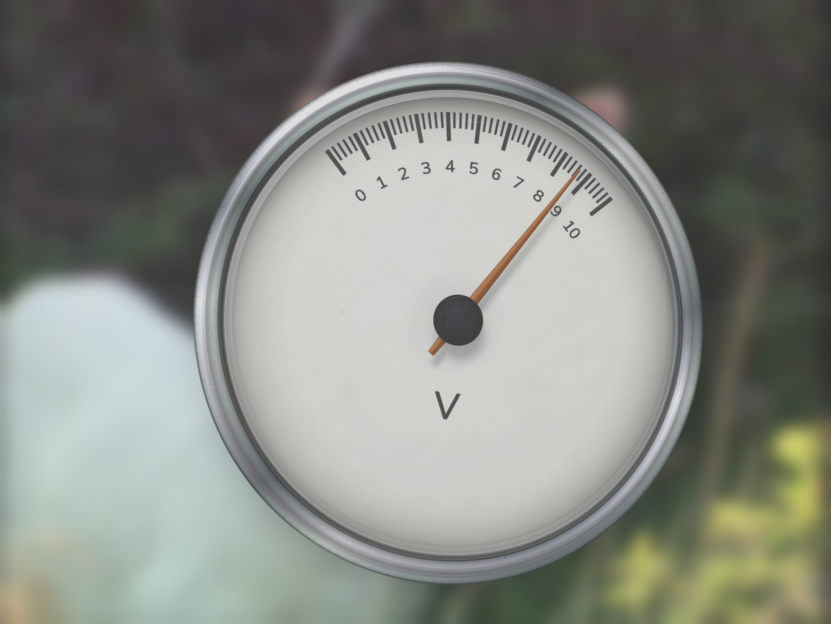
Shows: 8.6 V
